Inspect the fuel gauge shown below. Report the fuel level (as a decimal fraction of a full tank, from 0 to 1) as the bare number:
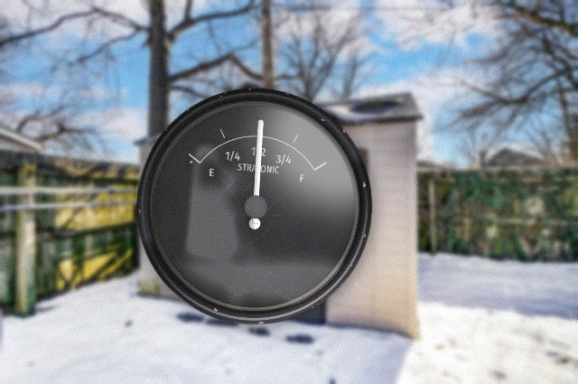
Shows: 0.5
